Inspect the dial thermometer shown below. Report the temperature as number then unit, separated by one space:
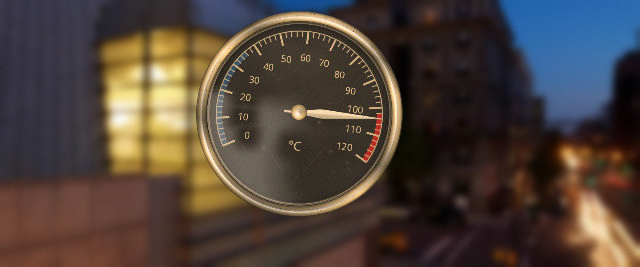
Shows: 104 °C
